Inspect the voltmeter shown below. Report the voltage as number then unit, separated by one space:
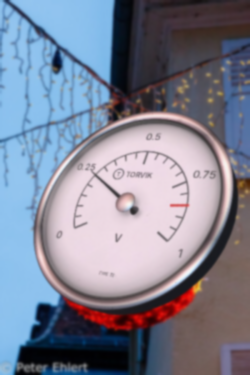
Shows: 0.25 V
